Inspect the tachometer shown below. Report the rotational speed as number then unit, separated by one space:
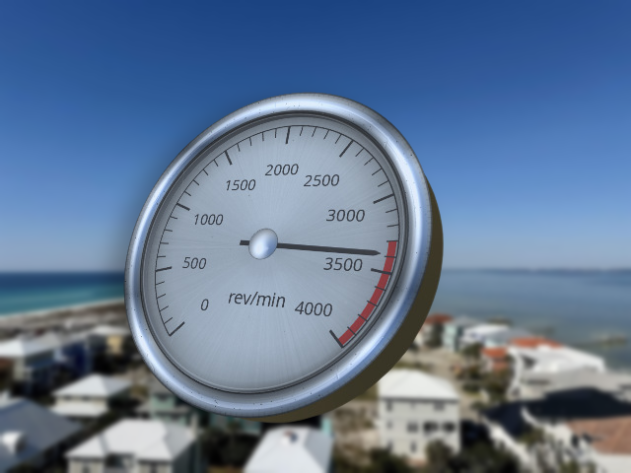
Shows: 3400 rpm
